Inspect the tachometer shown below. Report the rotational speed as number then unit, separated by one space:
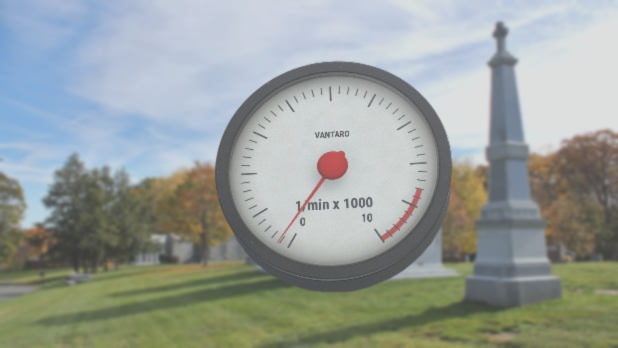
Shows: 200 rpm
